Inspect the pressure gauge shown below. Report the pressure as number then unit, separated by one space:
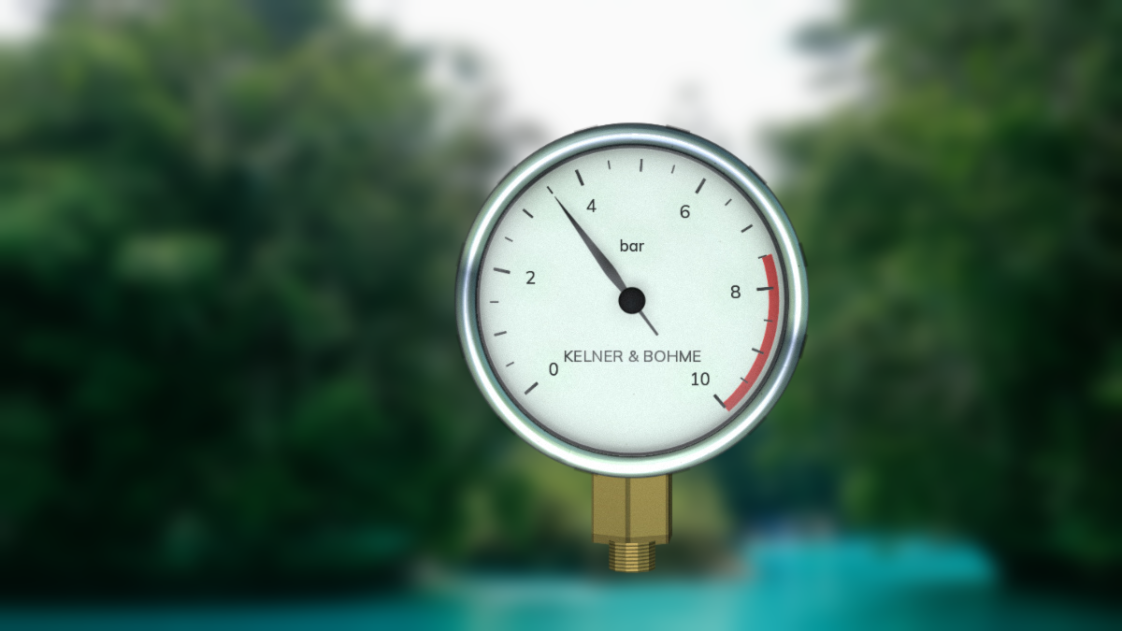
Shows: 3.5 bar
